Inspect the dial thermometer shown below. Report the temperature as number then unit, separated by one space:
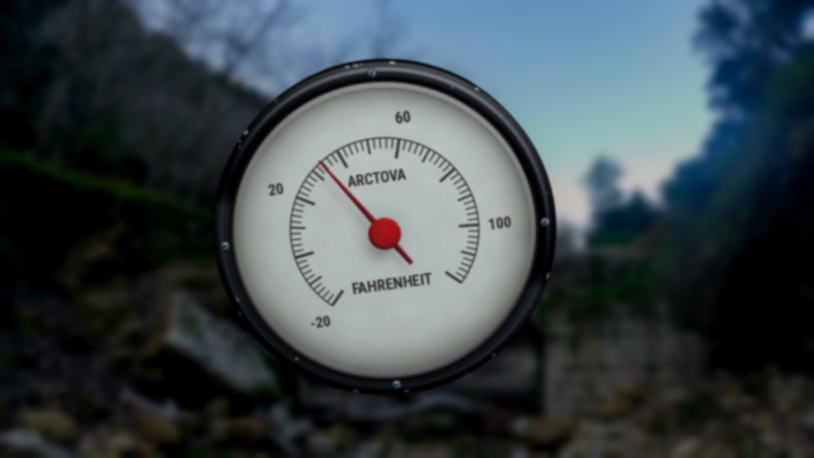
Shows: 34 °F
